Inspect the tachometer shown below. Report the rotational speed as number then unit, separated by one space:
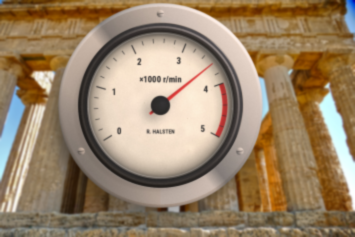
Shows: 3600 rpm
